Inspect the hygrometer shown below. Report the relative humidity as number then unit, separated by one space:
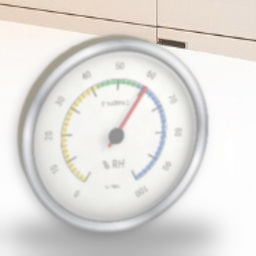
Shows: 60 %
